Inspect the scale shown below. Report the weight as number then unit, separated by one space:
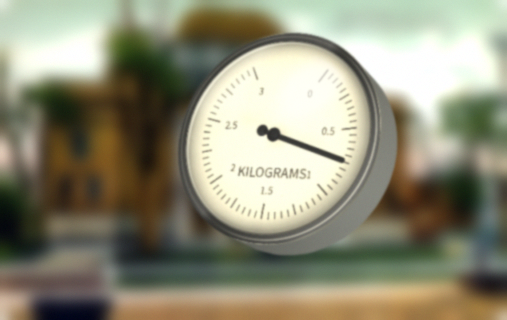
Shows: 0.75 kg
